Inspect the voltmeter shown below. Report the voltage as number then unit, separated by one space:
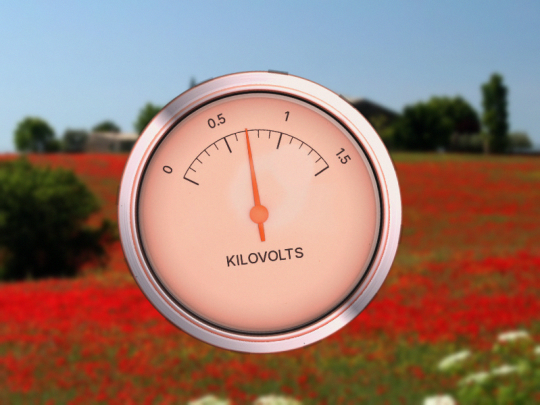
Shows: 0.7 kV
